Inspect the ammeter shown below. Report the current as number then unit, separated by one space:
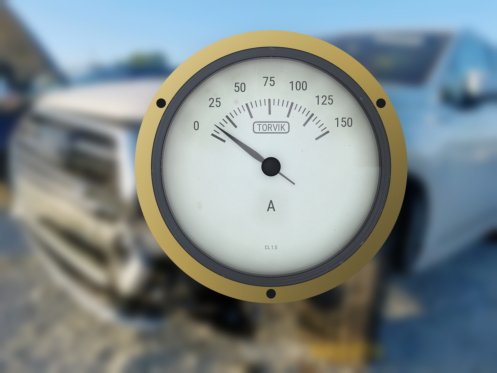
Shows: 10 A
